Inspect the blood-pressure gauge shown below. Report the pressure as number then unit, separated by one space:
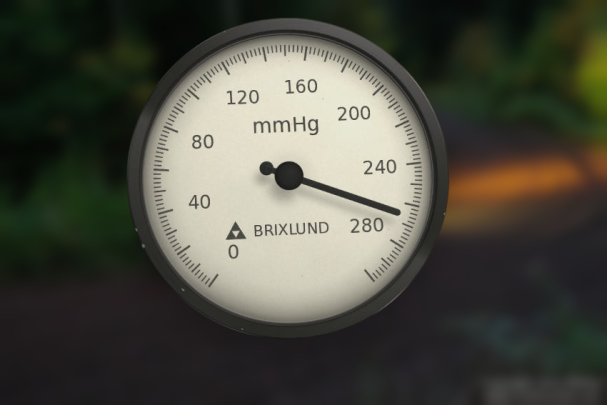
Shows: 266 mmHg
